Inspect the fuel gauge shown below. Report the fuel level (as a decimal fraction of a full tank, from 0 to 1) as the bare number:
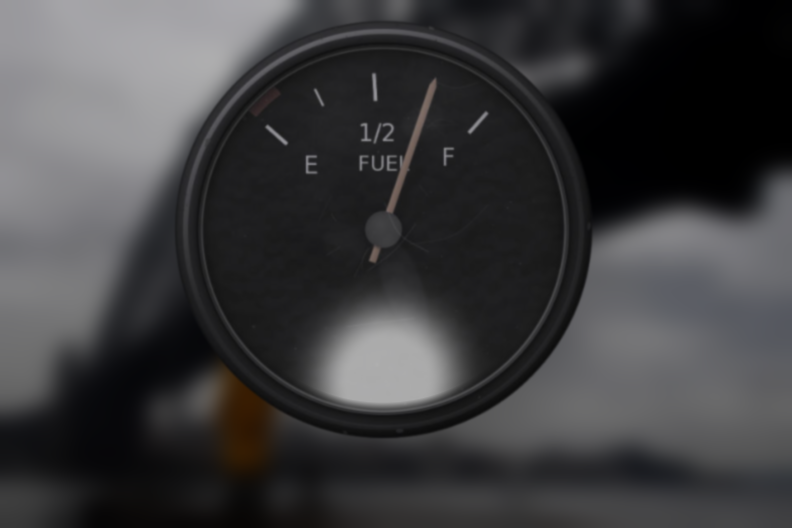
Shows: 0.75
